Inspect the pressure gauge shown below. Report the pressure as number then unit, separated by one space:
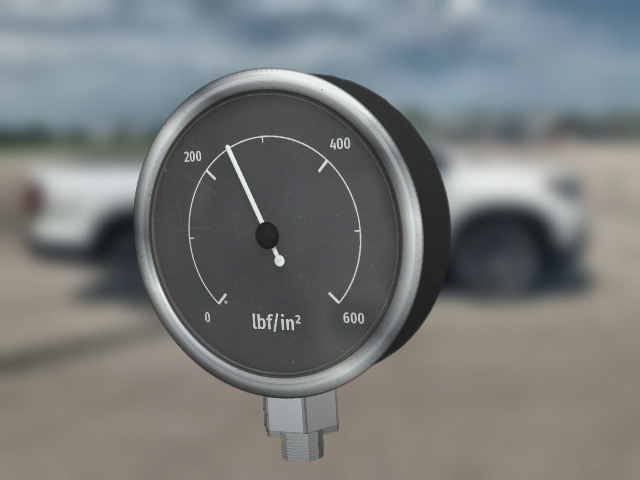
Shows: 250 psi
